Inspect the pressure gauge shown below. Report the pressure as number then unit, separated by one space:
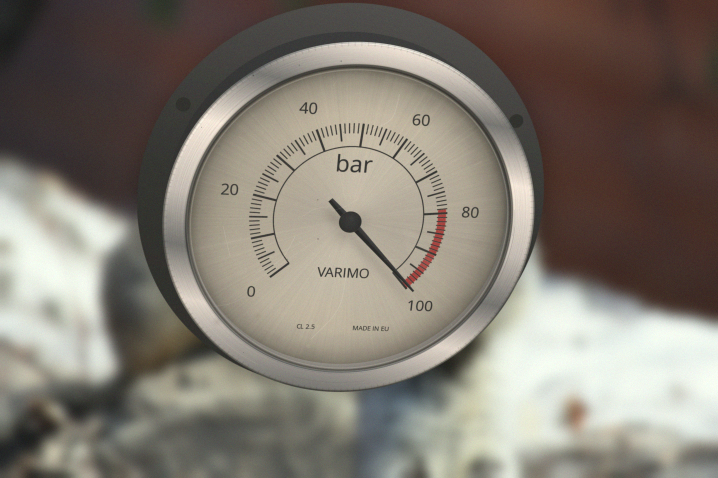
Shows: 99 bar
